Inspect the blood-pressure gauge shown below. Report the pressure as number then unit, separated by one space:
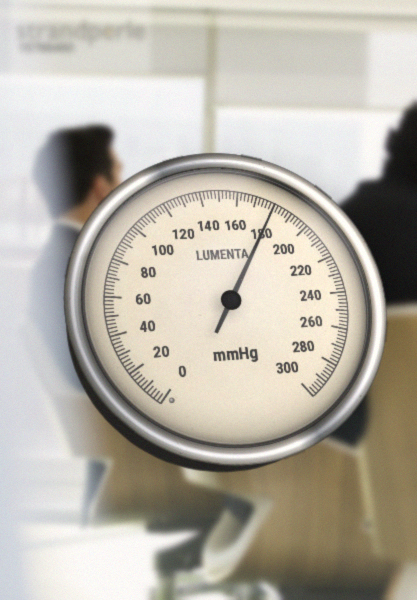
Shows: 180 mmHg
